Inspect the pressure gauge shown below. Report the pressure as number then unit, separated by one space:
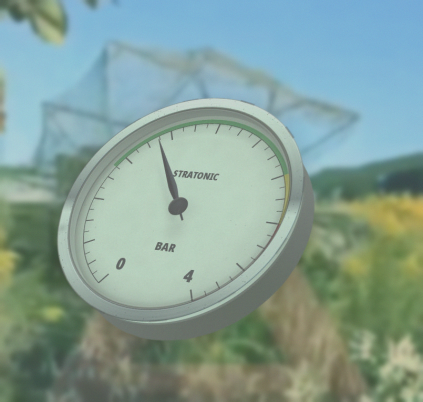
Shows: 1.5 bar
